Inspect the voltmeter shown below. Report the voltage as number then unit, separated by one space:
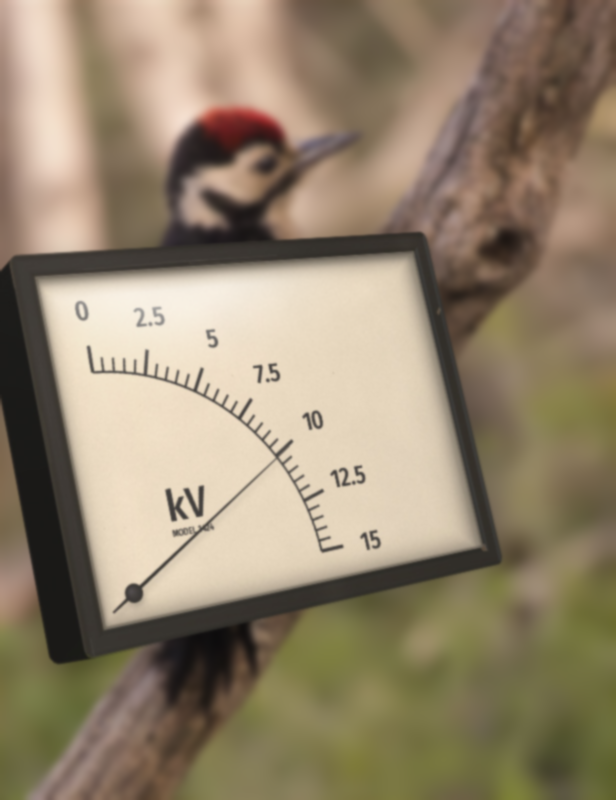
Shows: 10 kV
